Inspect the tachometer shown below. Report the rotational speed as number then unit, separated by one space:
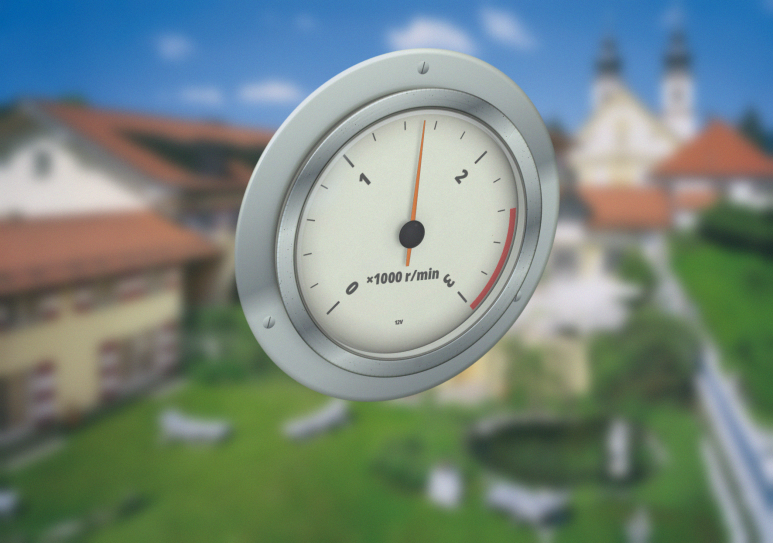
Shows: 1500 rpm
